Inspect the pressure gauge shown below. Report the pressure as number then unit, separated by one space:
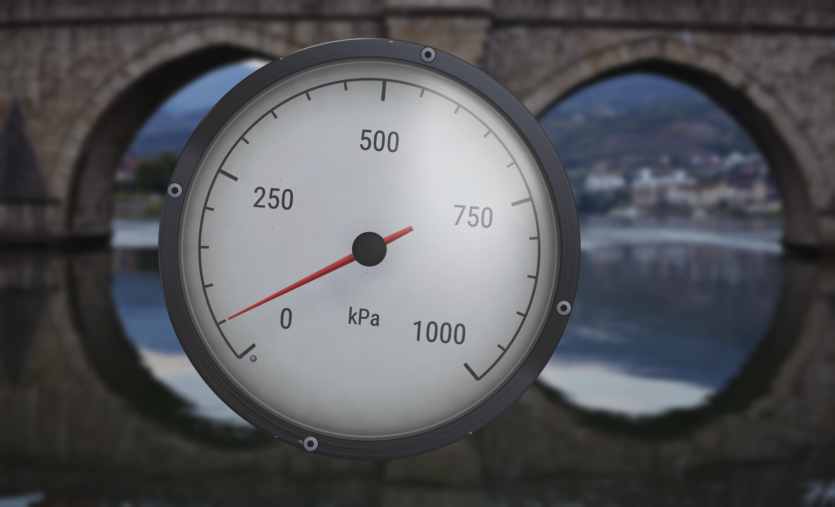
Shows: 50 kPa
